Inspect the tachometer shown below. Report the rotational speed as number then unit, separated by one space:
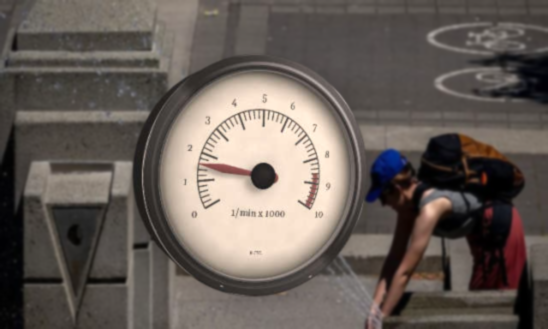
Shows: 1600 rpm
